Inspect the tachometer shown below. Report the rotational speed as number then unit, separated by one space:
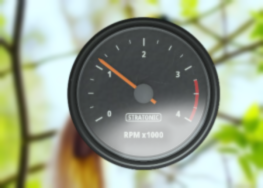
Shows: 1125 rpm
